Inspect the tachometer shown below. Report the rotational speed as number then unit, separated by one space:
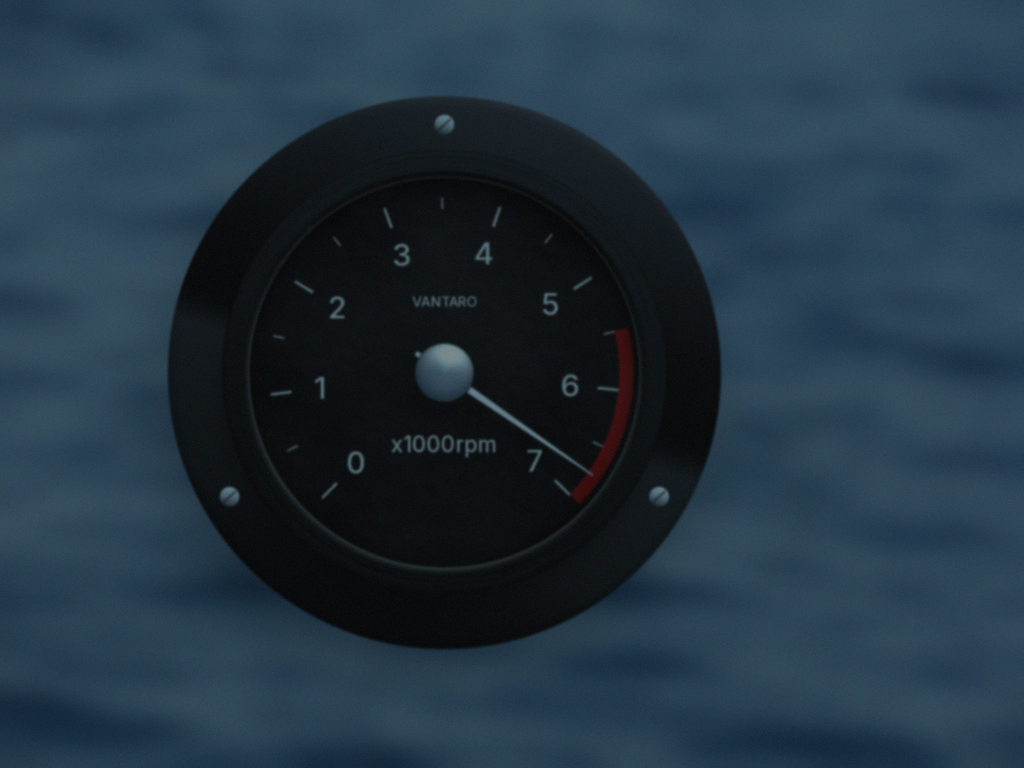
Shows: 6750 rpm
